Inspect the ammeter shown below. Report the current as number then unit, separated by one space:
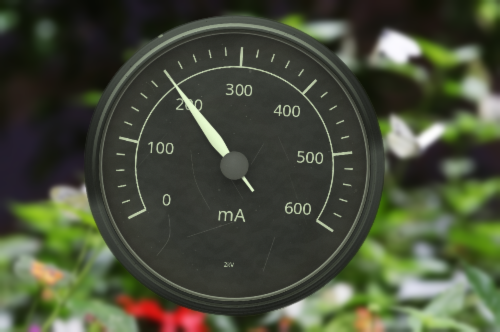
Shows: 200 mA
